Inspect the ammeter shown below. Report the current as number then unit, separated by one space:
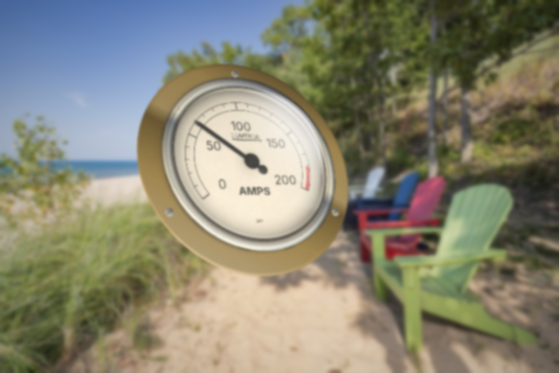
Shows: 60 A
